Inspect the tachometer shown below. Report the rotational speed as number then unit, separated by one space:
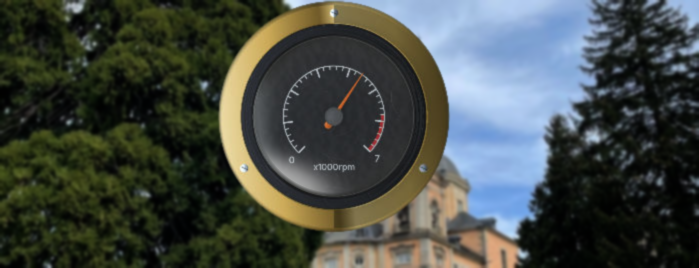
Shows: 4400 rpm
